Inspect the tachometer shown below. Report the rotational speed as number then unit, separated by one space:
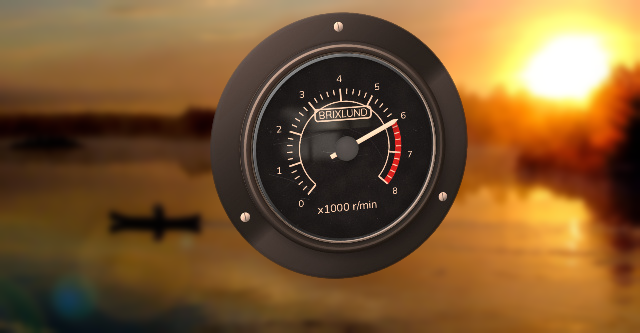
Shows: 6000 rpm
